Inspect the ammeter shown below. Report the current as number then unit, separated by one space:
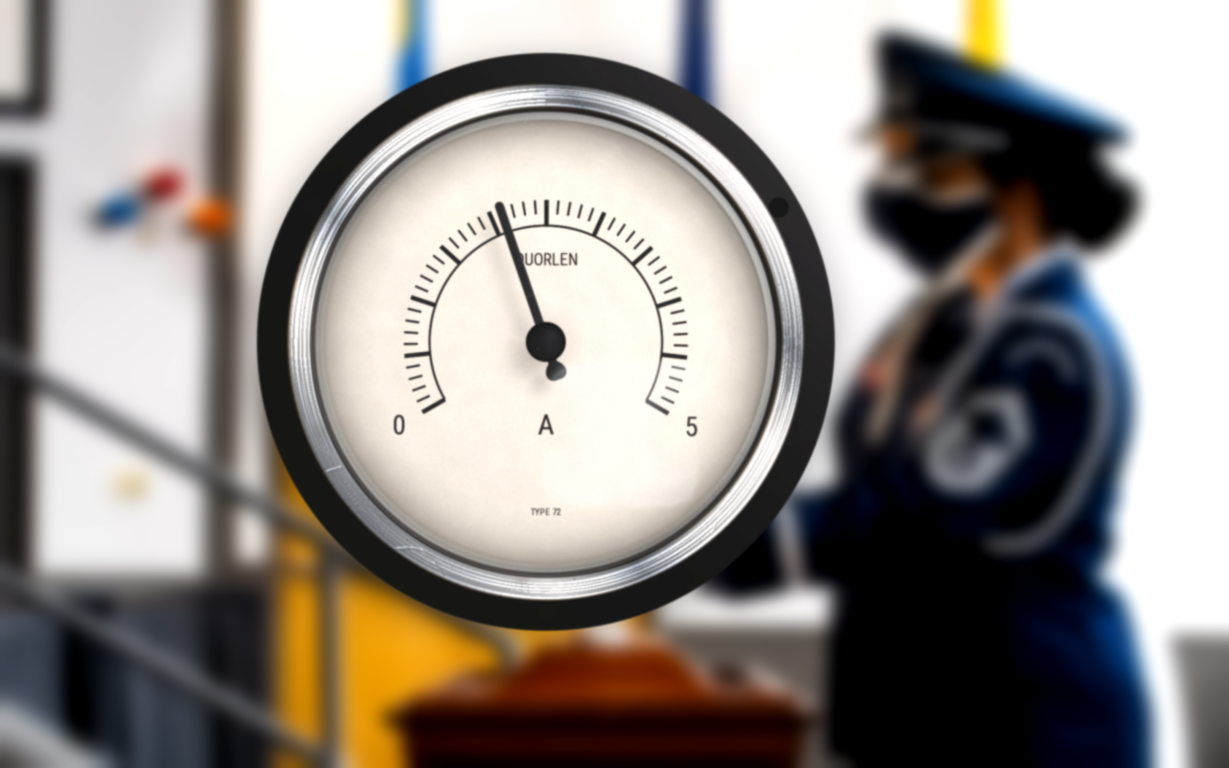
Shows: 2.1 A
